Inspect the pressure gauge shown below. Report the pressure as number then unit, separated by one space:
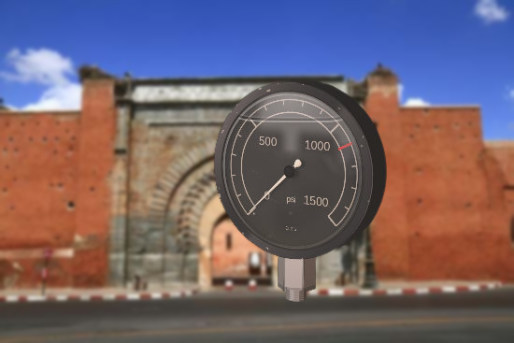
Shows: 0 psi
